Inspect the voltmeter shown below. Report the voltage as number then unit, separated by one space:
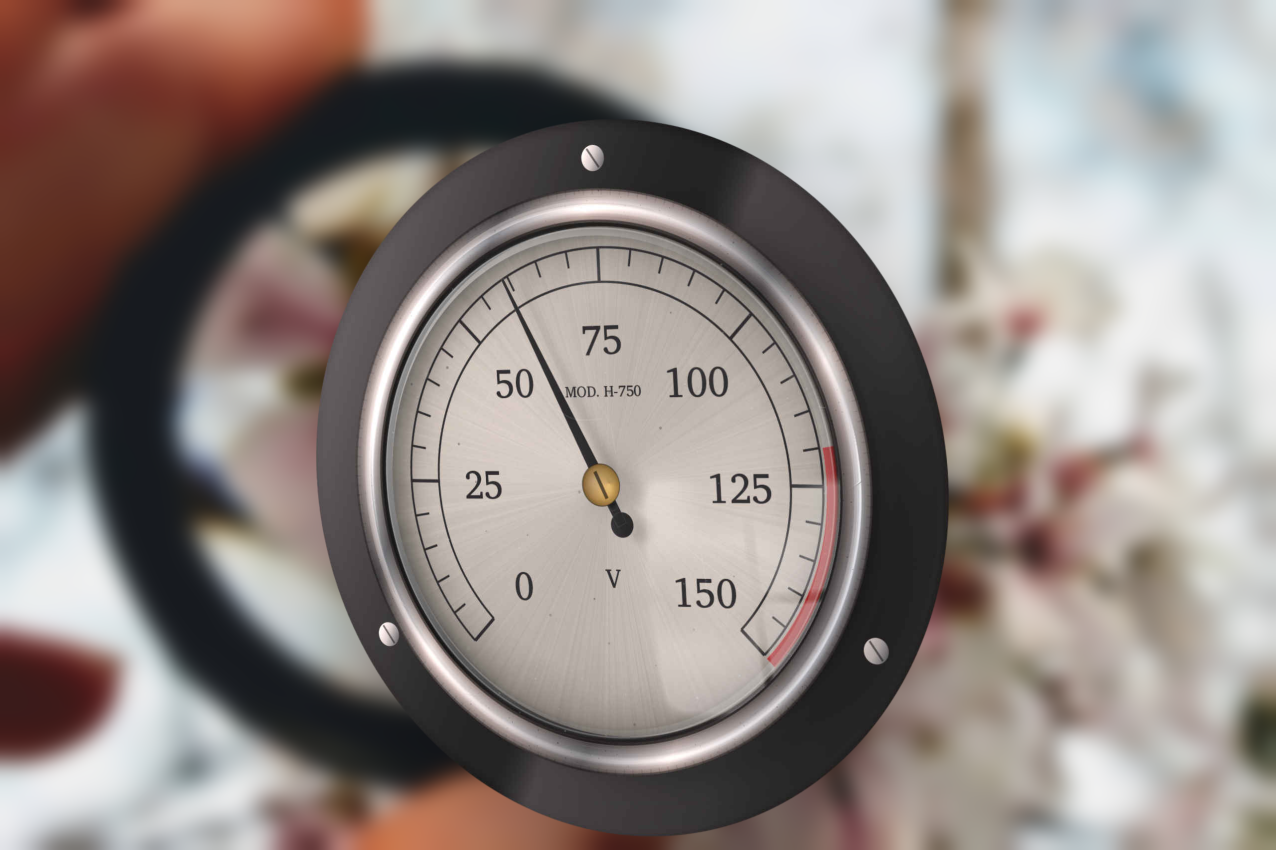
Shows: 60 V
